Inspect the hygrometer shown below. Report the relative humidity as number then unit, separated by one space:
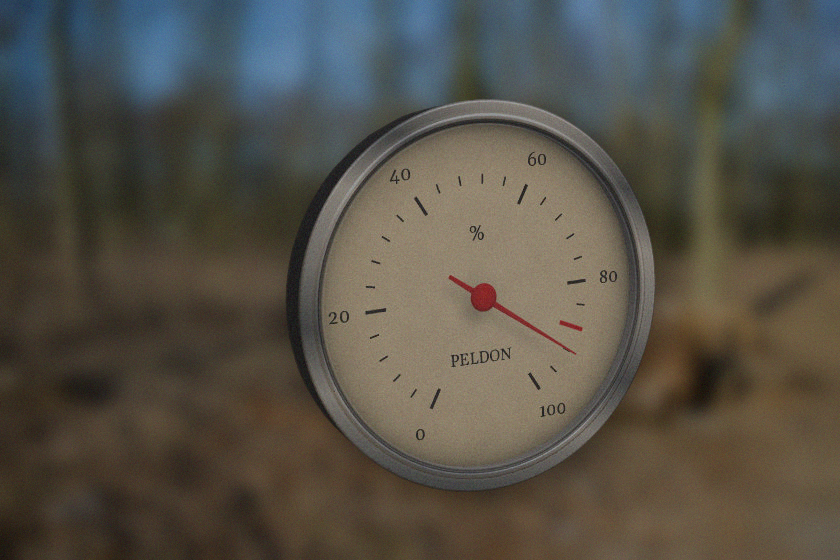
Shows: 92 %
